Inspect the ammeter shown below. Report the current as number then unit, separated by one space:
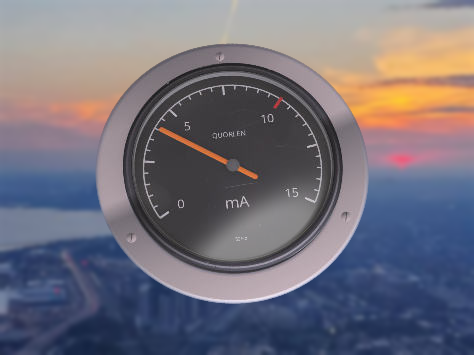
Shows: 4 mA
